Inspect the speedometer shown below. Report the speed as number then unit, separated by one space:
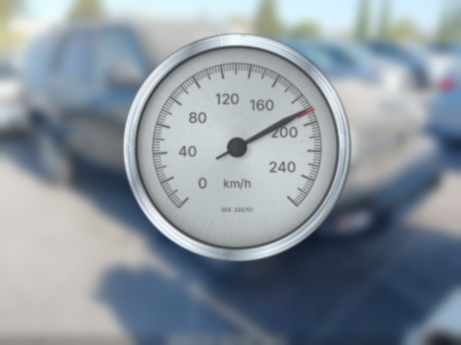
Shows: 190 km/h
